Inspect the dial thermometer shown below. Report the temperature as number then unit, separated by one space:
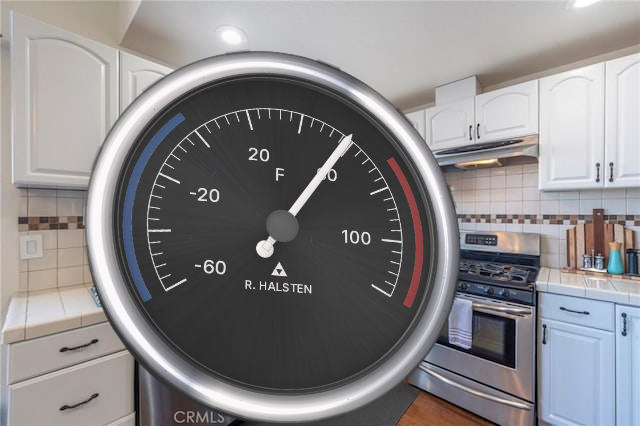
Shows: 58 °F
